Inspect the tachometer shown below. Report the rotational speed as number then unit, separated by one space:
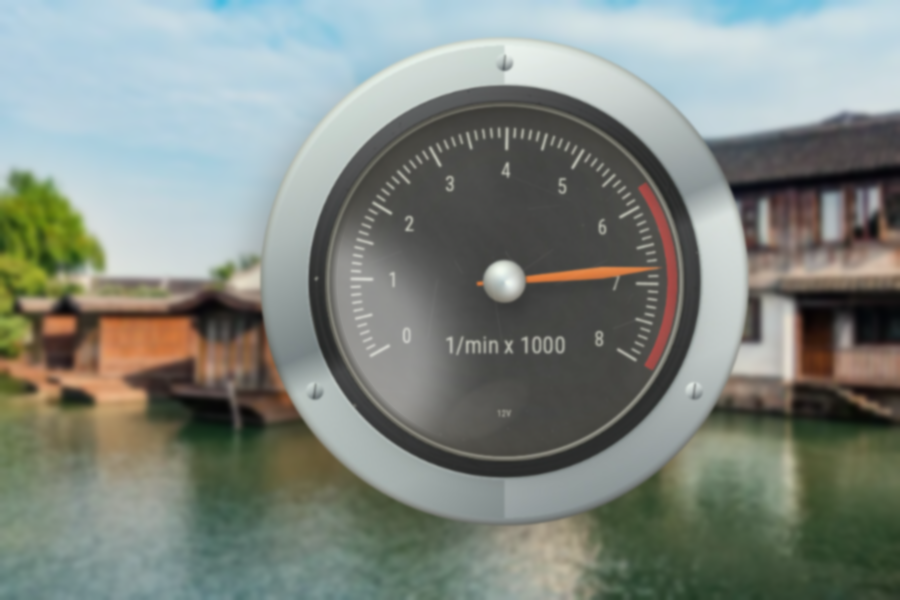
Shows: 6800 rpm
